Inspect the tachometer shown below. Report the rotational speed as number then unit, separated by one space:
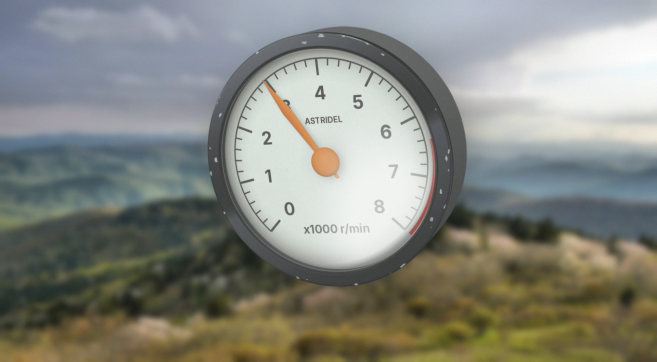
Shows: 3000 rpm
